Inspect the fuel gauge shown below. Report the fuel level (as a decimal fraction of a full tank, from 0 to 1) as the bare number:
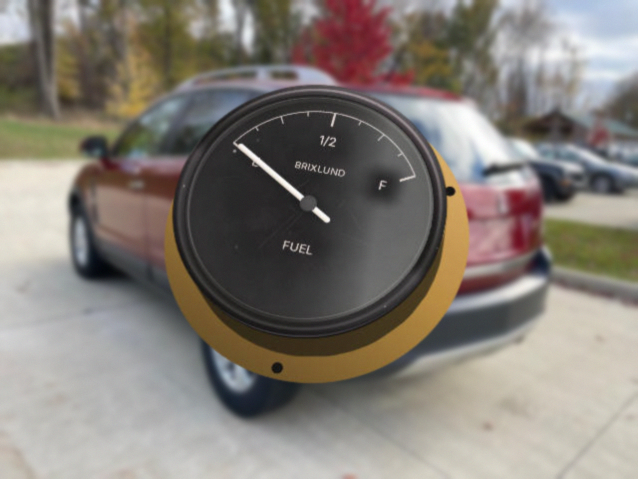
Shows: 0
